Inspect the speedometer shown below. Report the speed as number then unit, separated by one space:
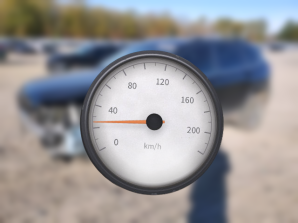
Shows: 25 km/h
